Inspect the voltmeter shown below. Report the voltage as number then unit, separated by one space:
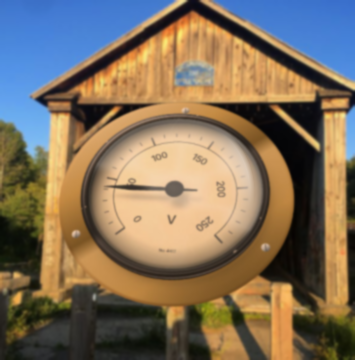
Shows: 40 V
